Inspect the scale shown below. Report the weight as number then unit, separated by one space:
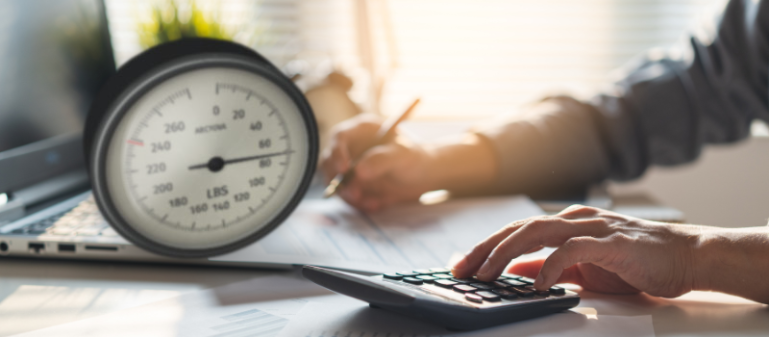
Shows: 70 lb
